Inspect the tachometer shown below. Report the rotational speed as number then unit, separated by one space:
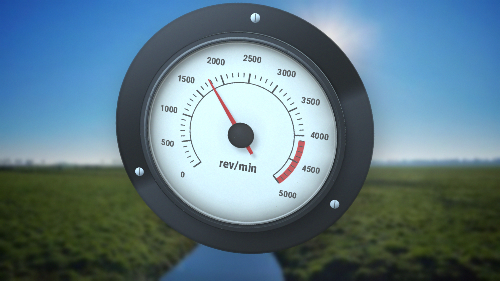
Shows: 1800 rpm
